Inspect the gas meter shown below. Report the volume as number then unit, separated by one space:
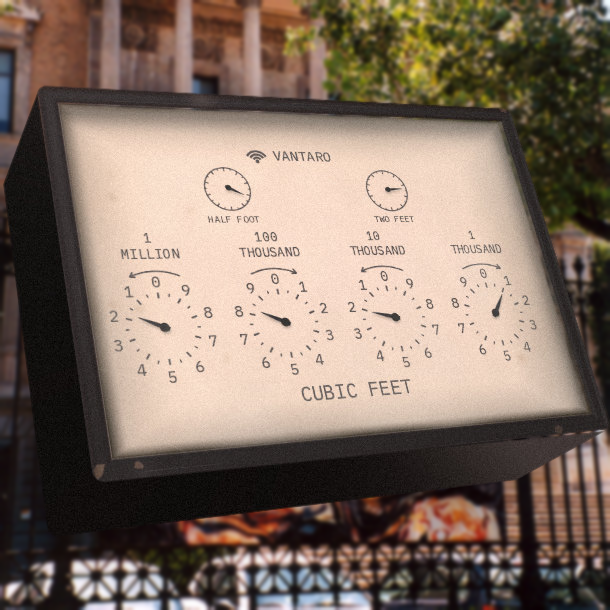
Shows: 182100 ft³
